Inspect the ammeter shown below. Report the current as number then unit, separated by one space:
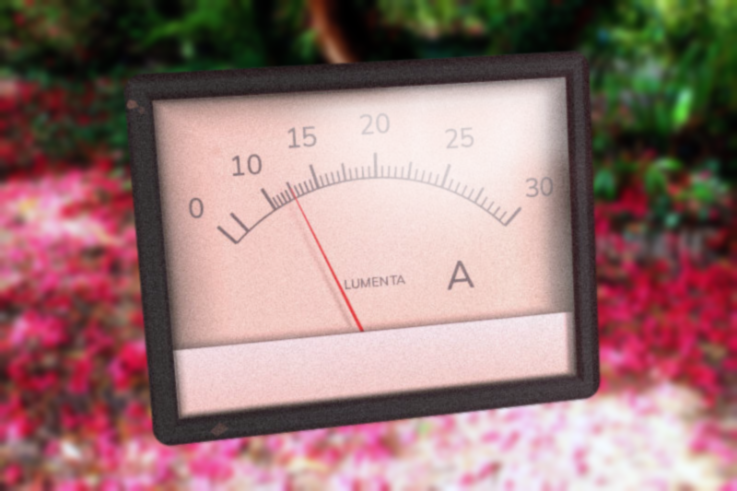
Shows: 12.5 A
